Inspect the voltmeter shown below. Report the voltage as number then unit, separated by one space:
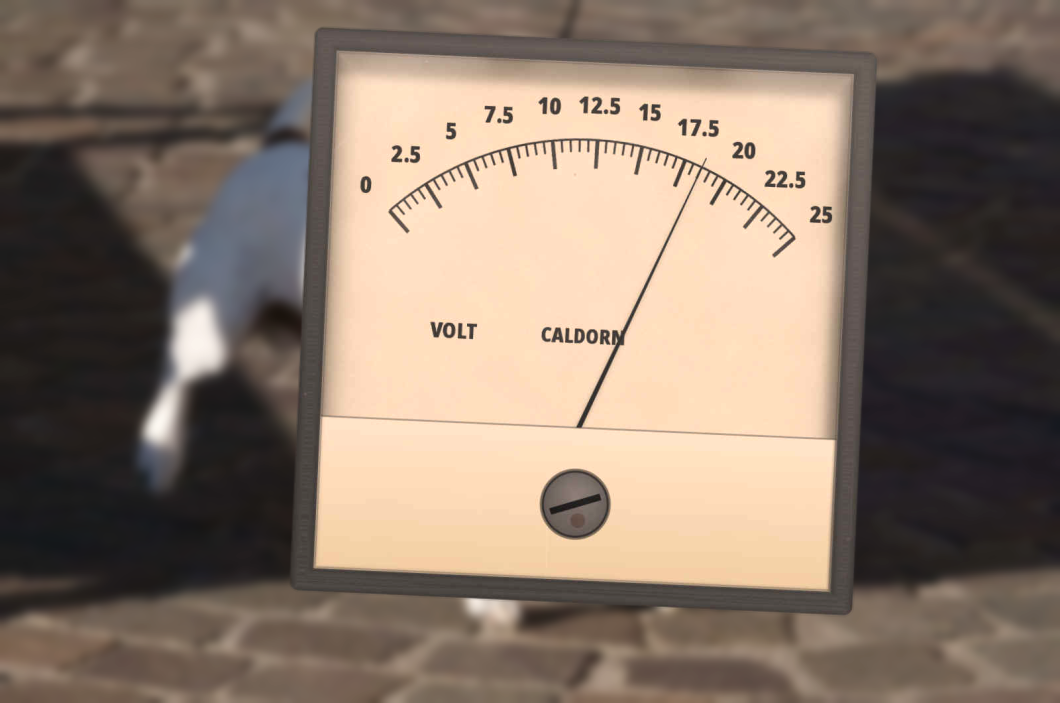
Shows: 18.5 V
